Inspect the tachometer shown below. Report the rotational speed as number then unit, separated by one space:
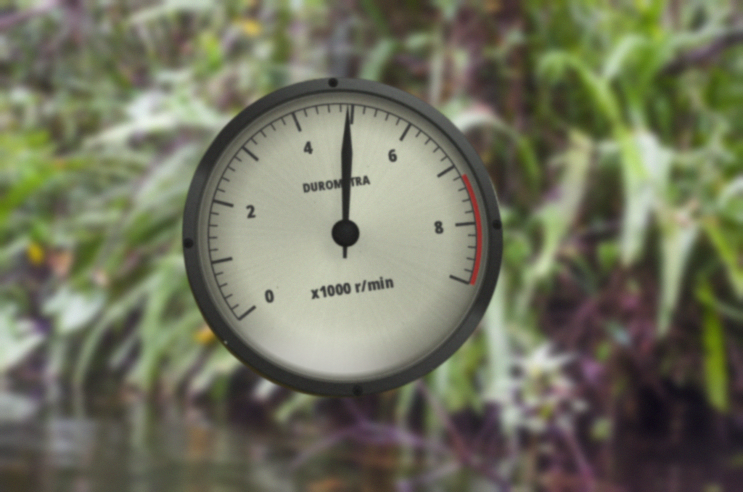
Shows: 4900 rpm
